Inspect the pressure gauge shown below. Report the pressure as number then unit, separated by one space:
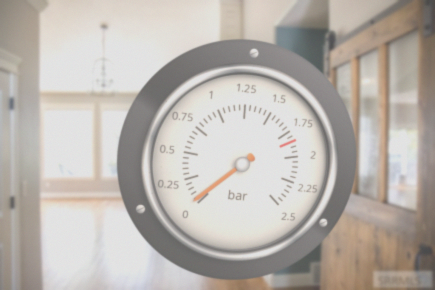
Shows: 0.05 bar
